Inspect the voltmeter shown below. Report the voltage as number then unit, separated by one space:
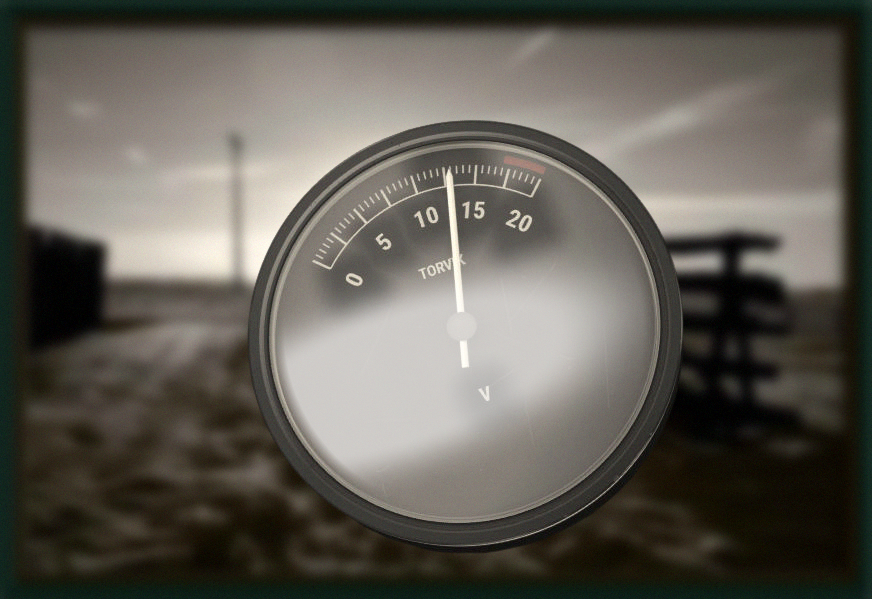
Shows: 13 V
